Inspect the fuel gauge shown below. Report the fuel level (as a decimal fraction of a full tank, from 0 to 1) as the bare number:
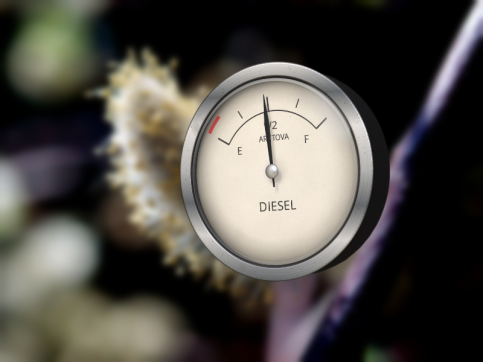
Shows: 0.5
